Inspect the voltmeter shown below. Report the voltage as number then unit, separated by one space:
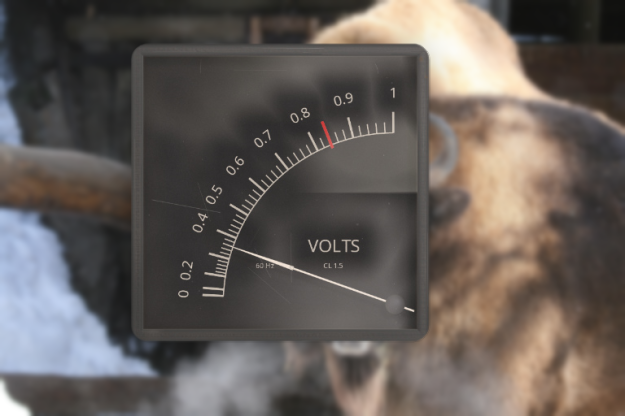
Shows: 0.36 V
